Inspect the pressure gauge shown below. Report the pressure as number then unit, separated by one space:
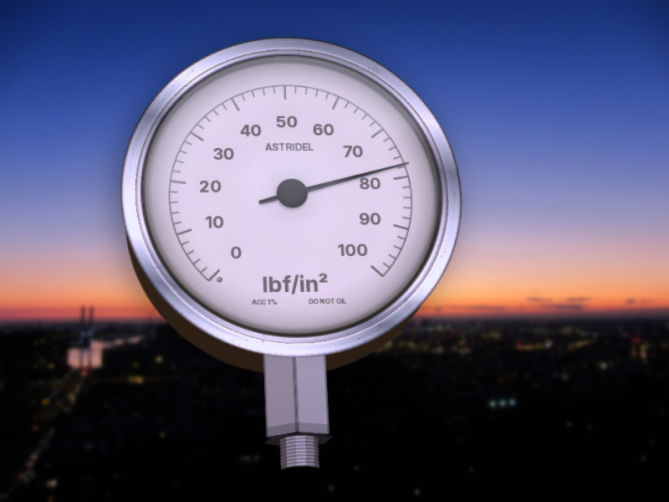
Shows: 78 psi
